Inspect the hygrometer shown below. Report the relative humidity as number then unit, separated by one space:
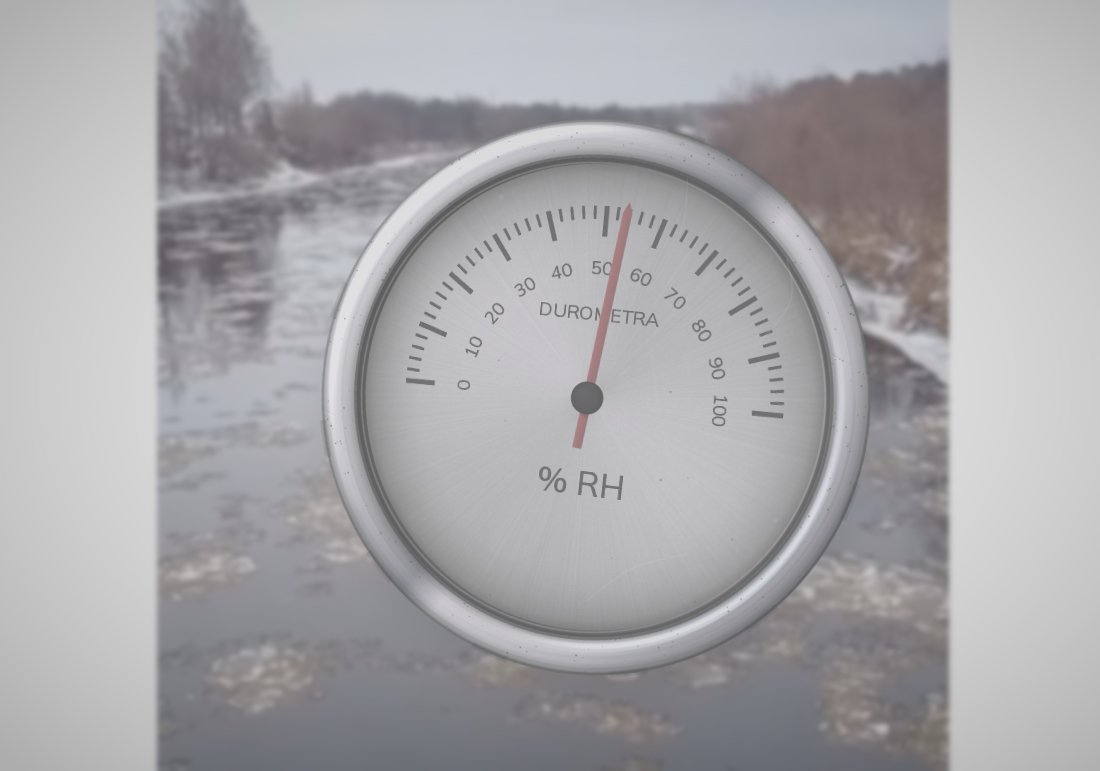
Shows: 54 %
